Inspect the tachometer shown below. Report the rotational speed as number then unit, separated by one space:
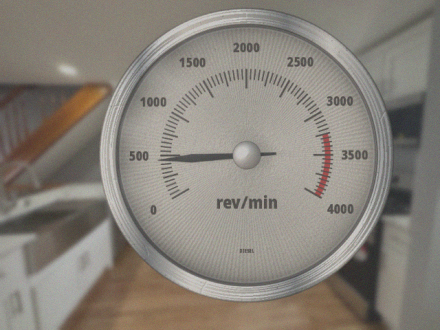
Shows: 450 rpm
